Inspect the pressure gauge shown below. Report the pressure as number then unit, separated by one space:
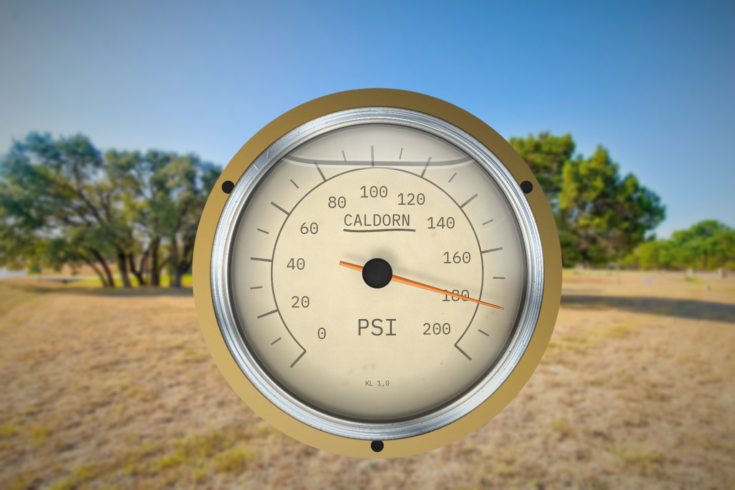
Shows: 180 psi
